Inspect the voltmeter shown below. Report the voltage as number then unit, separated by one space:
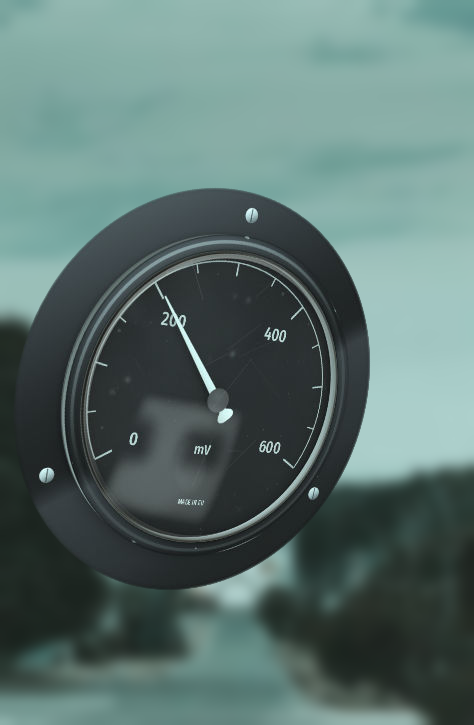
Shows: 200 mV
